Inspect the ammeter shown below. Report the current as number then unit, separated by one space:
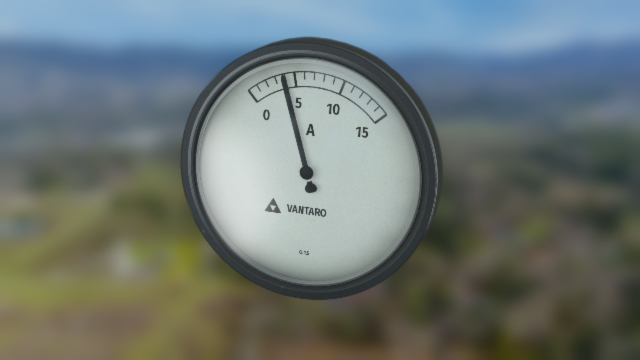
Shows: 4 A
